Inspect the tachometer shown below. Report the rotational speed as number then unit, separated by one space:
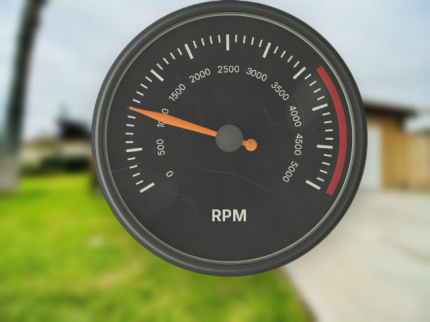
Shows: 1000 rpm
